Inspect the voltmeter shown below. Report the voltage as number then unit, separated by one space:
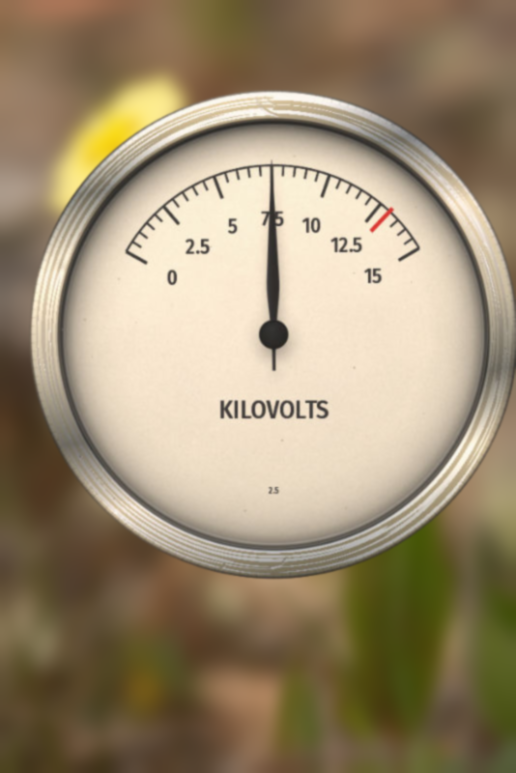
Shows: 7.5 kV
